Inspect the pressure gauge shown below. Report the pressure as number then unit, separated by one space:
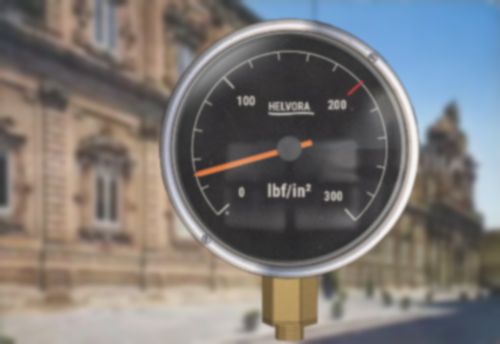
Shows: 30 psi
